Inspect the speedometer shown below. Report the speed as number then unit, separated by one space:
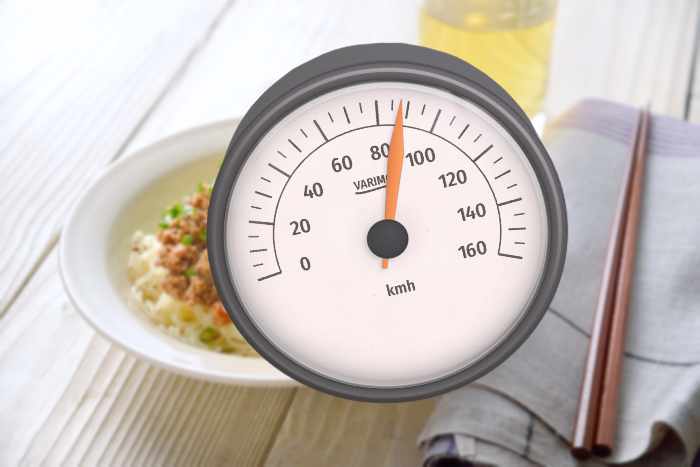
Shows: 87.5 km/h
